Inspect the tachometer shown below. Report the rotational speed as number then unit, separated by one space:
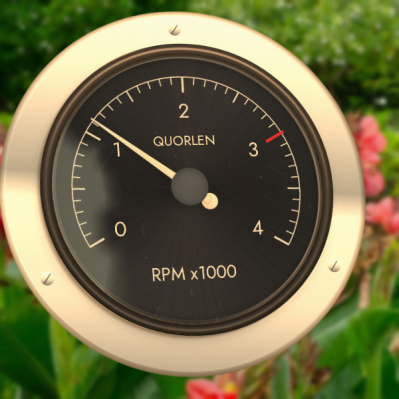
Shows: 1100 rpm
